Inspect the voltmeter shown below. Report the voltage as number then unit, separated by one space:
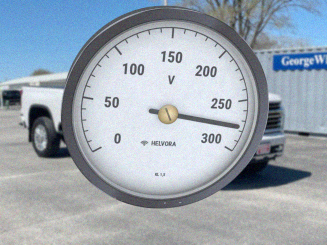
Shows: 275 V
